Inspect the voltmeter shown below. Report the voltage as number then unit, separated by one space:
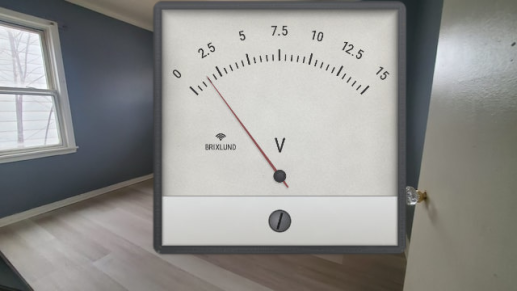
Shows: 1.5 V
